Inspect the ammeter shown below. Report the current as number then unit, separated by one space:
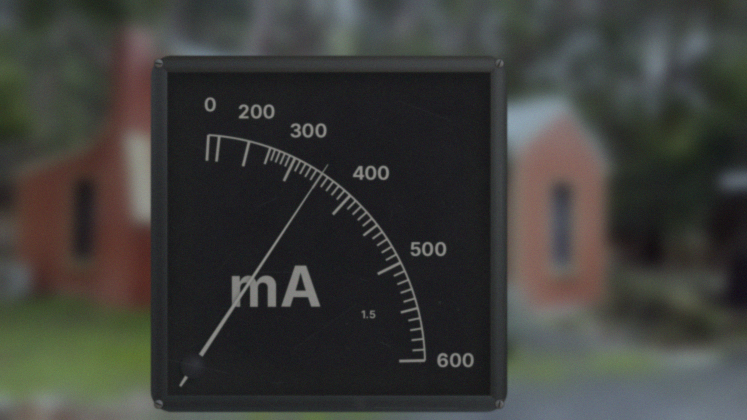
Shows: 350 mA
